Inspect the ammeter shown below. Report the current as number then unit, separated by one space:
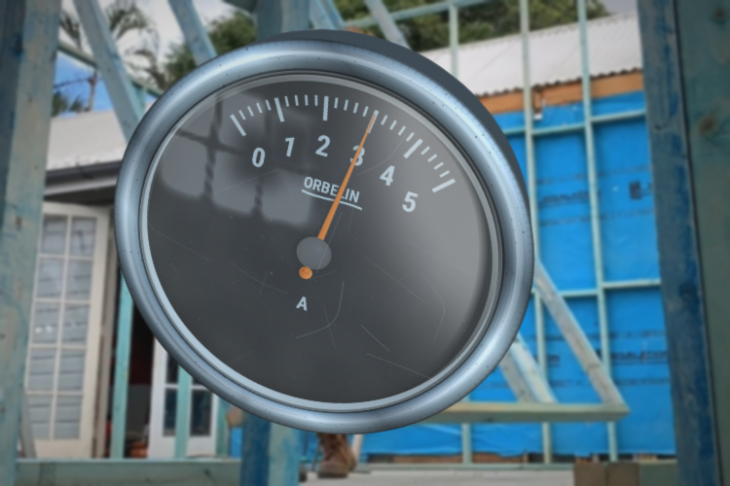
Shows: 3 A
